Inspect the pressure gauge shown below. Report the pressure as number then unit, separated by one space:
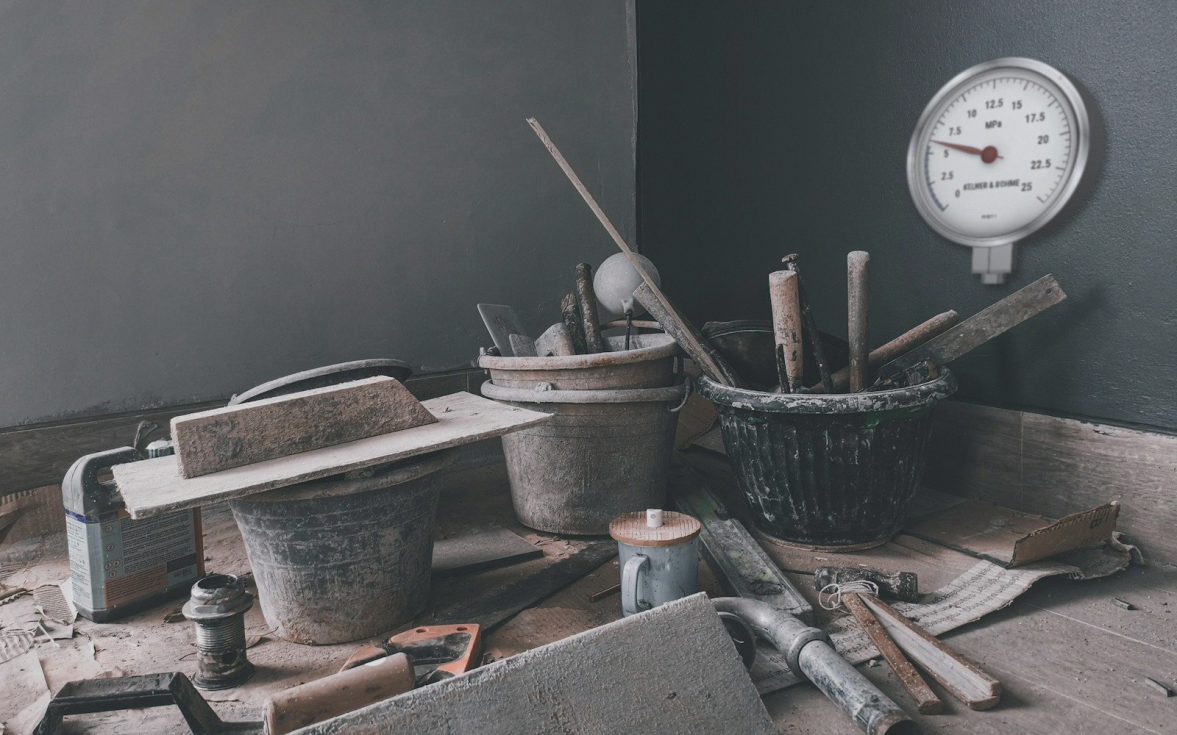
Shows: 6 MPa
